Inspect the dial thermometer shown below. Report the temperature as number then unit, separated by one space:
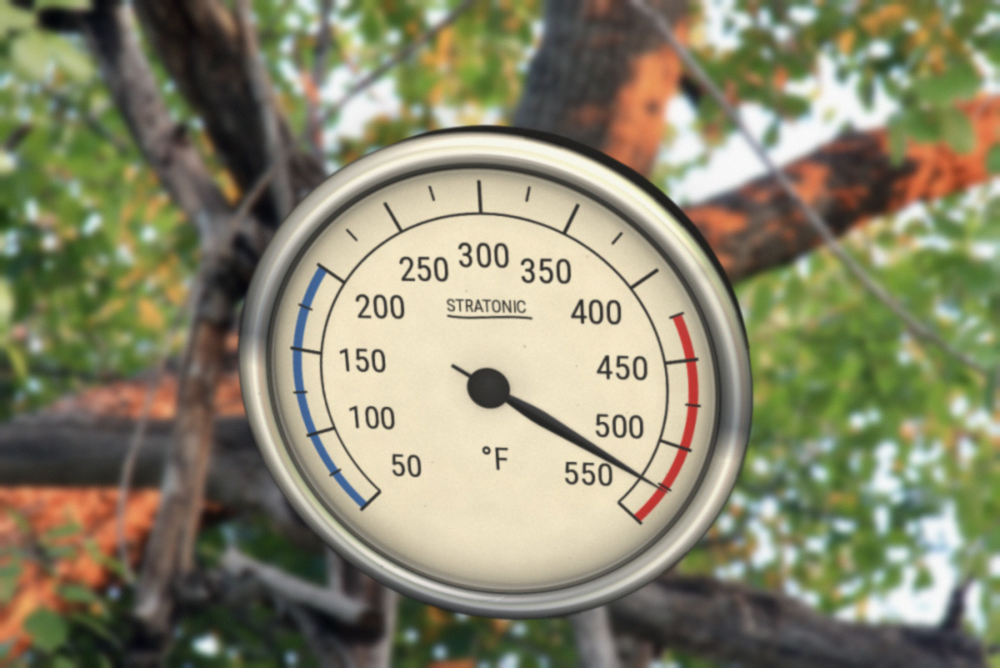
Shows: 525 °F
